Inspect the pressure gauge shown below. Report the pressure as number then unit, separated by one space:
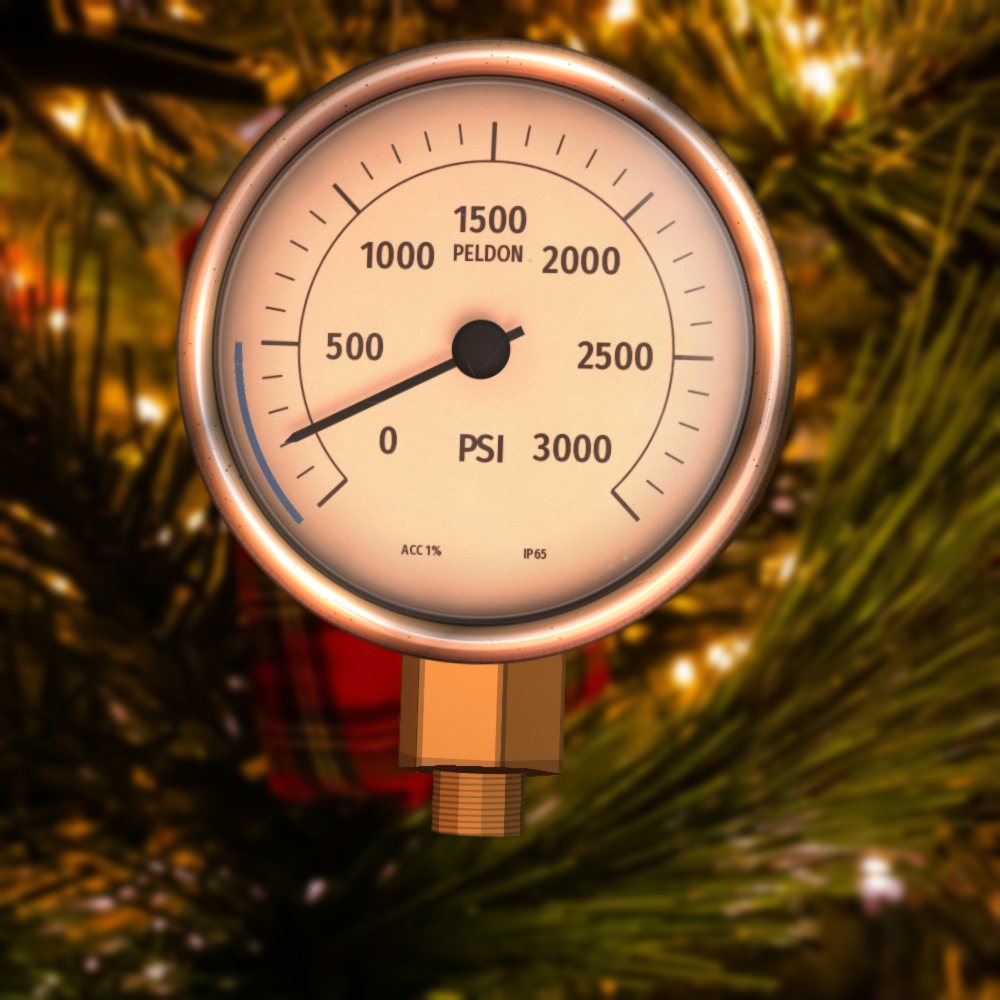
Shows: 200 psi
